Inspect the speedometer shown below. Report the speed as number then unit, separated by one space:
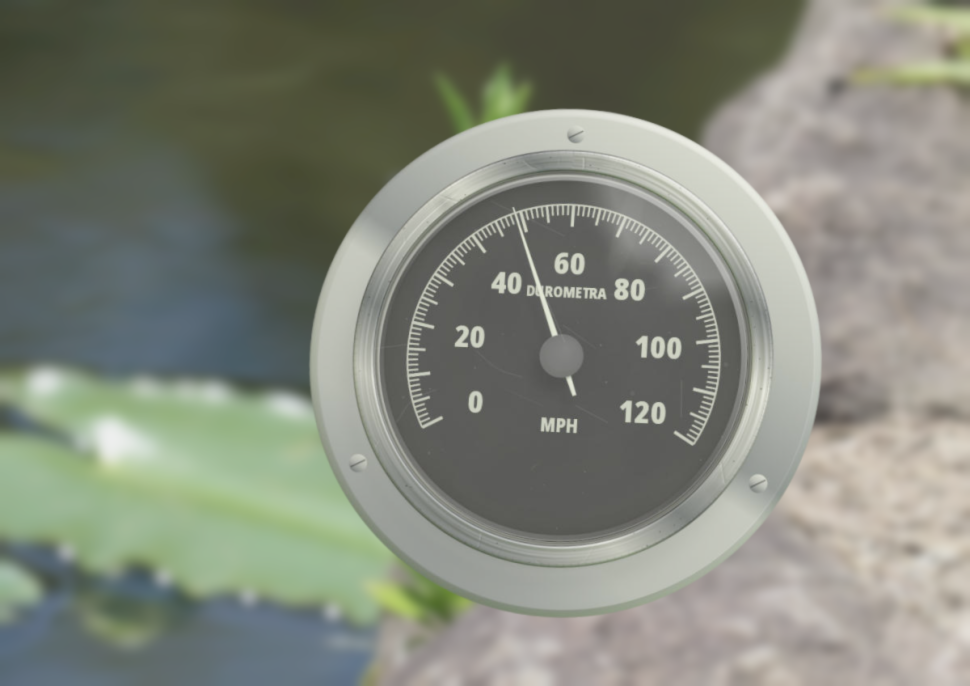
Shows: 49 mph
